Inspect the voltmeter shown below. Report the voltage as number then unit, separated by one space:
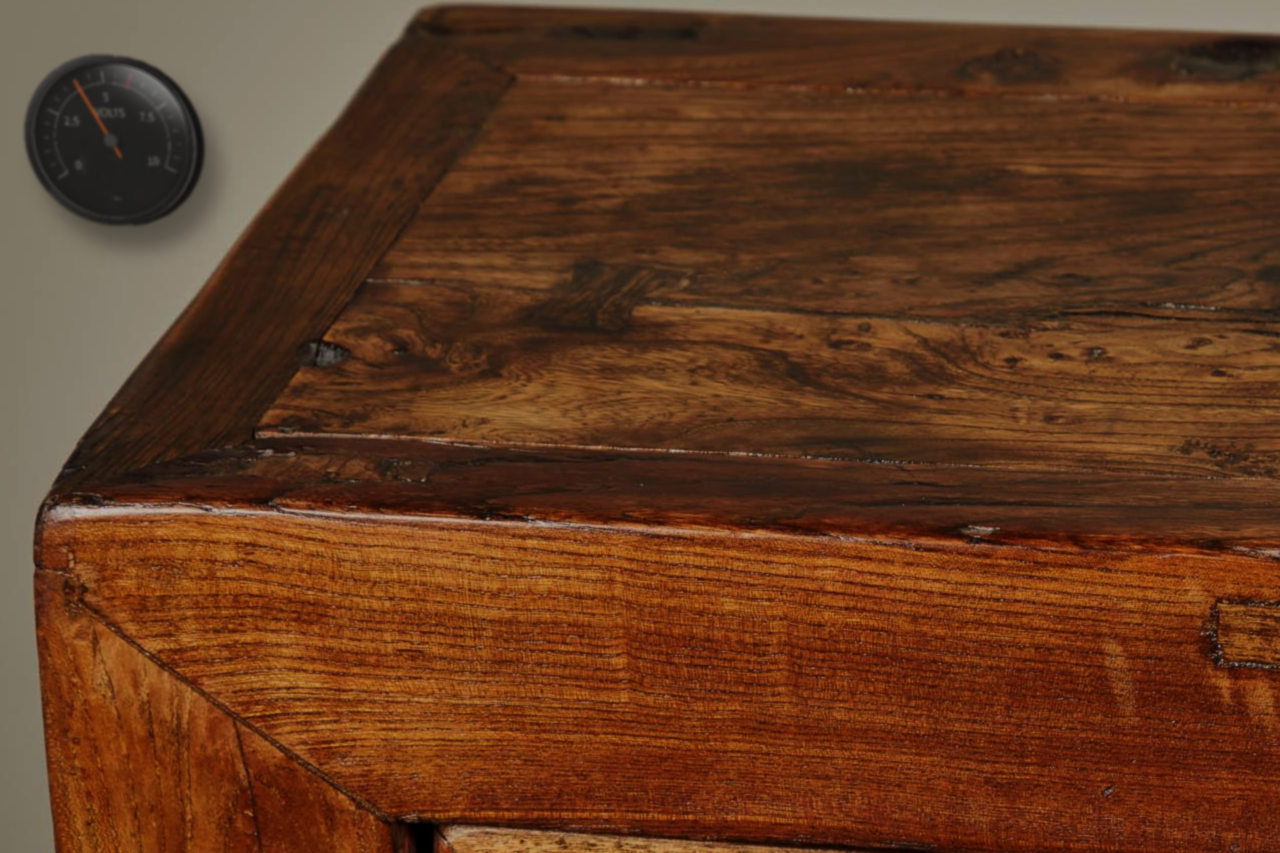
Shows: 4 V
